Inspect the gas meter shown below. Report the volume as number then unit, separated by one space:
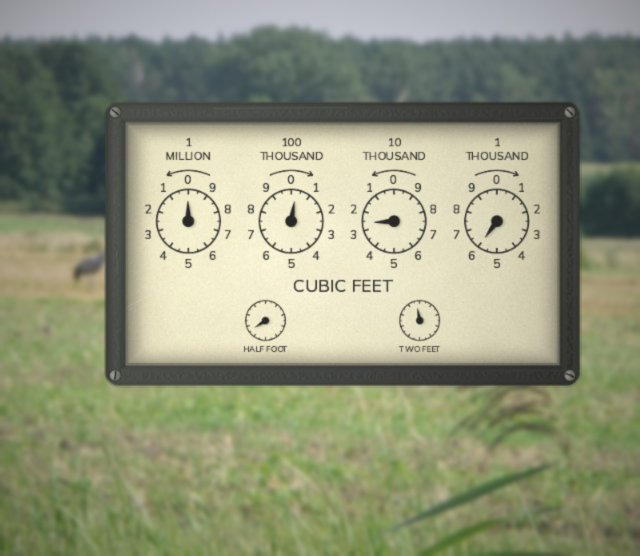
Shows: 2600 ft³
